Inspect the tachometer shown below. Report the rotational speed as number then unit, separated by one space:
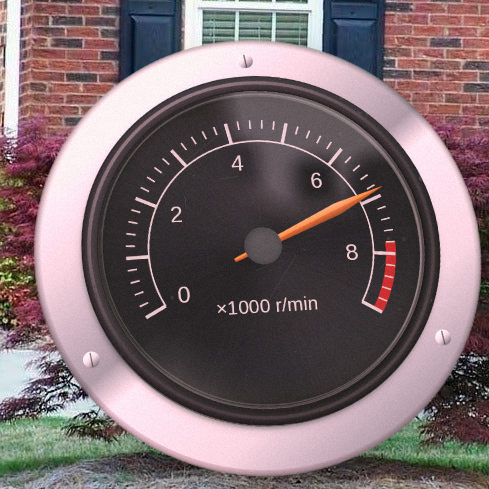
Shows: 6900 rpm
